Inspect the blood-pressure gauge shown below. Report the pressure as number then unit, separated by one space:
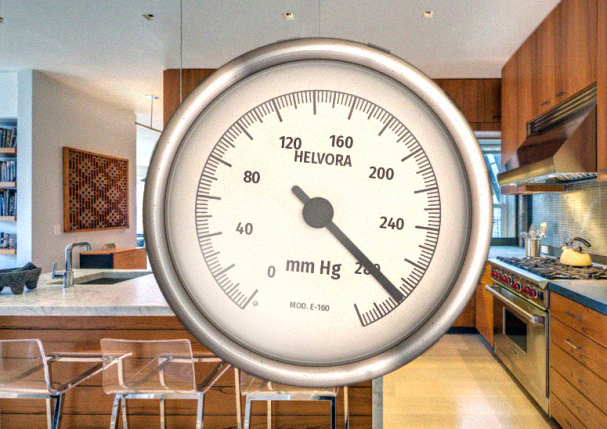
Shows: 278 mmHg
